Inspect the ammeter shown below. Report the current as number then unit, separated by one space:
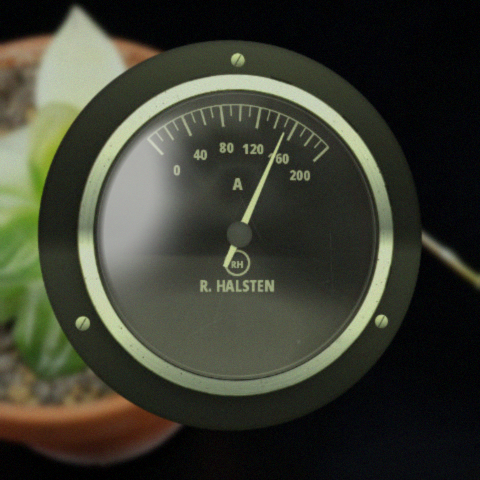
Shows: 150 A
